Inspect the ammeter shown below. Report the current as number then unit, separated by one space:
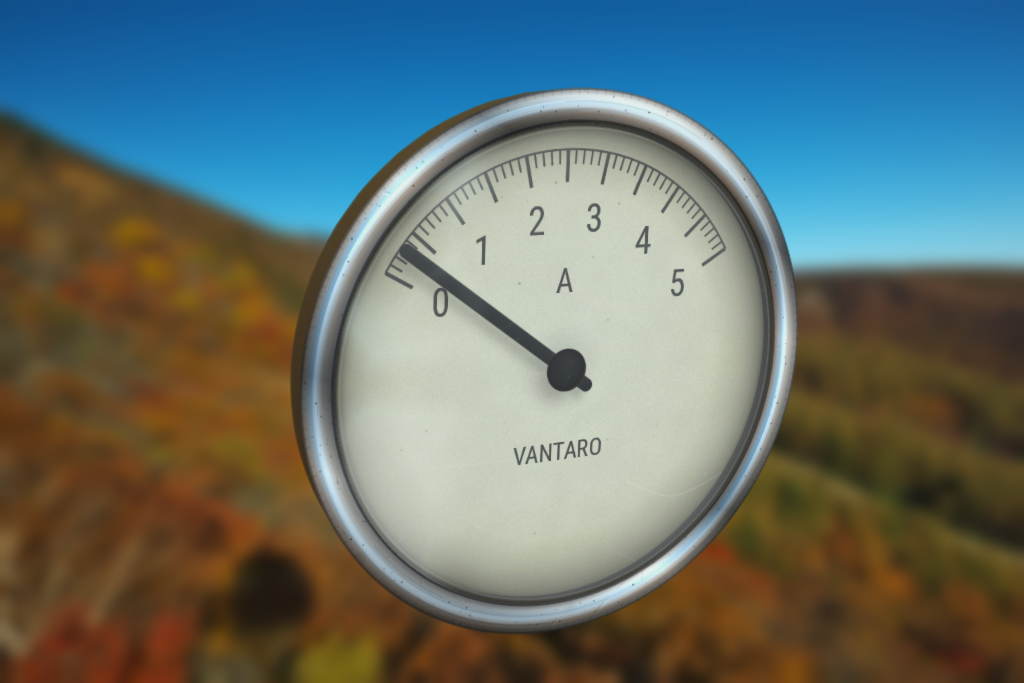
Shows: 0.3 A
